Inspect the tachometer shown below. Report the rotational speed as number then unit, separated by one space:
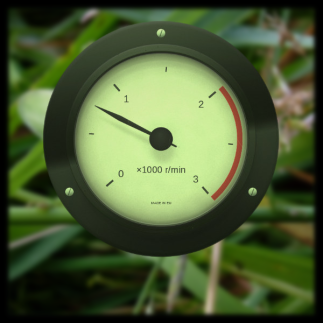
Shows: 750 rpm
